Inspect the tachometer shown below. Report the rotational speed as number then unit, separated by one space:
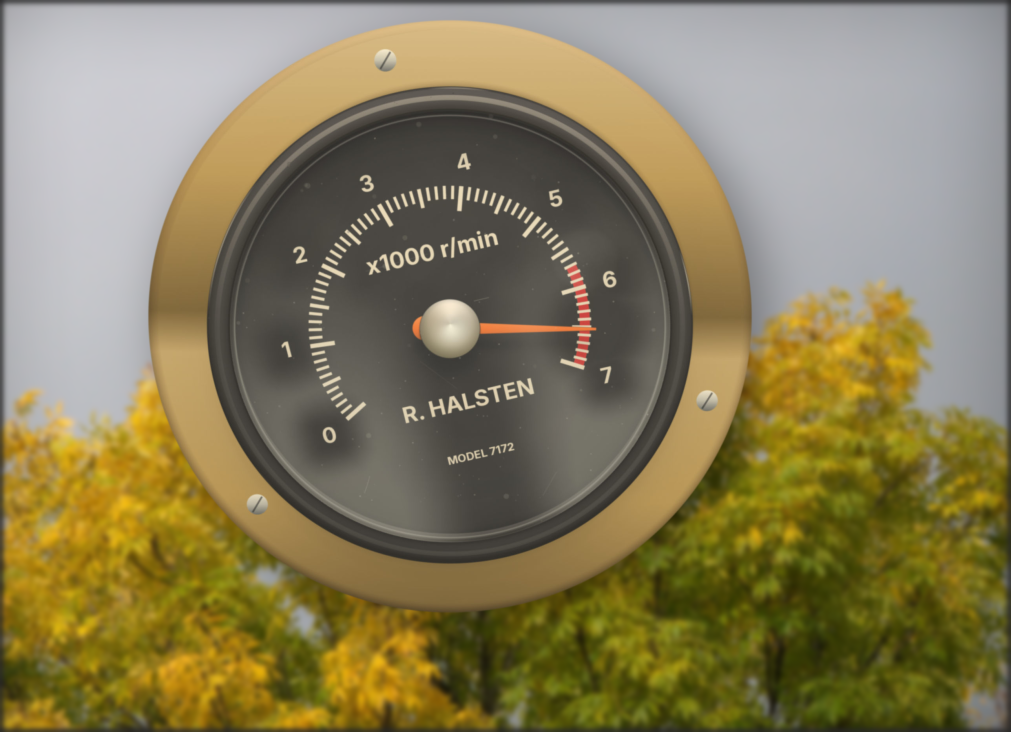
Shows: 6500 rpm
